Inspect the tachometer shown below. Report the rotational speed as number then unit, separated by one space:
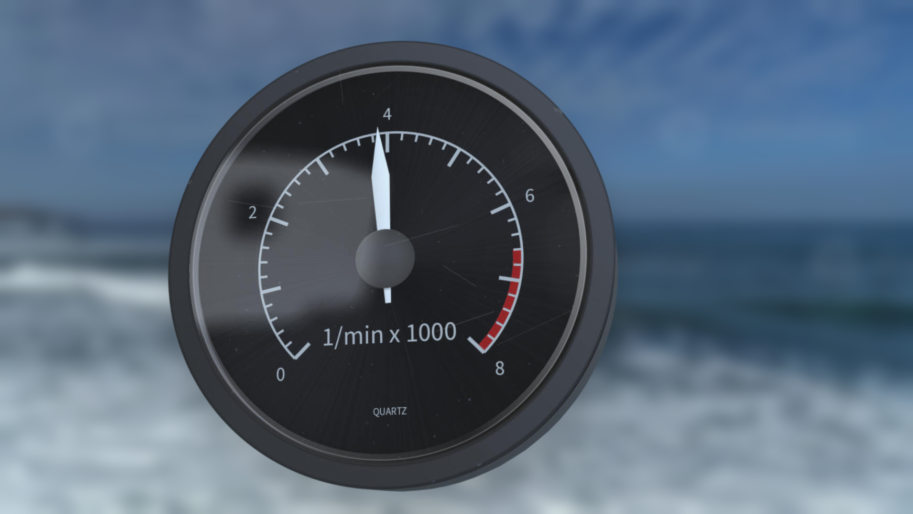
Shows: 3900 rpm
